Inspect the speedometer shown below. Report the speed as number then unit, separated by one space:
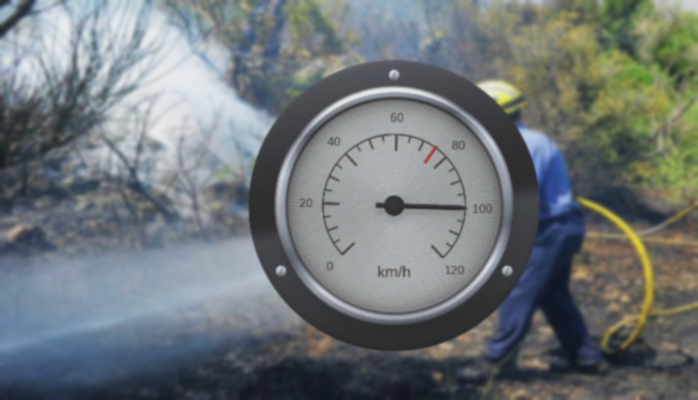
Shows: 100 km/h
